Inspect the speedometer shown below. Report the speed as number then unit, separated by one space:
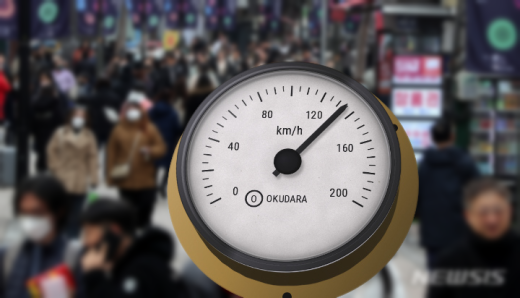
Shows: 135 km/h
